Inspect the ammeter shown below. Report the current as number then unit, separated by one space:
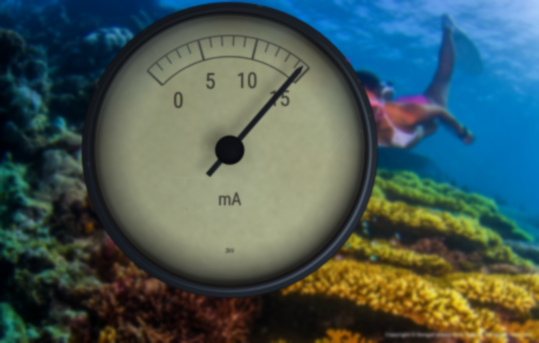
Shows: 14.5 mA
